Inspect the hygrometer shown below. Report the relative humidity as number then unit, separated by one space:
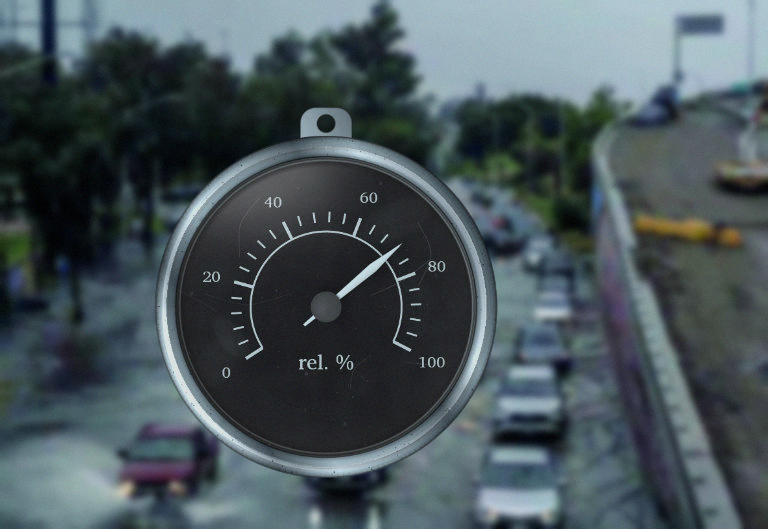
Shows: 72 %
